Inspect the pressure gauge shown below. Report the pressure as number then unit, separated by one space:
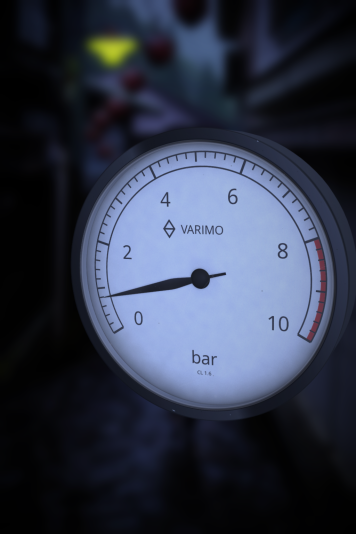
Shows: 0.8 bar
